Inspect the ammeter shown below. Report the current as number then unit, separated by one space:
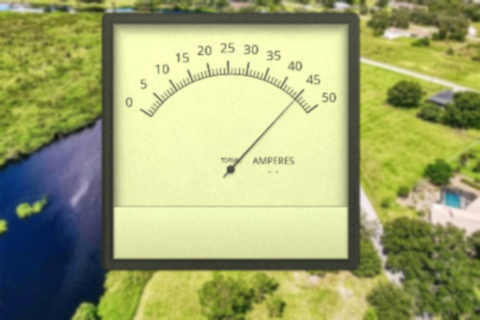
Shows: 45 A
